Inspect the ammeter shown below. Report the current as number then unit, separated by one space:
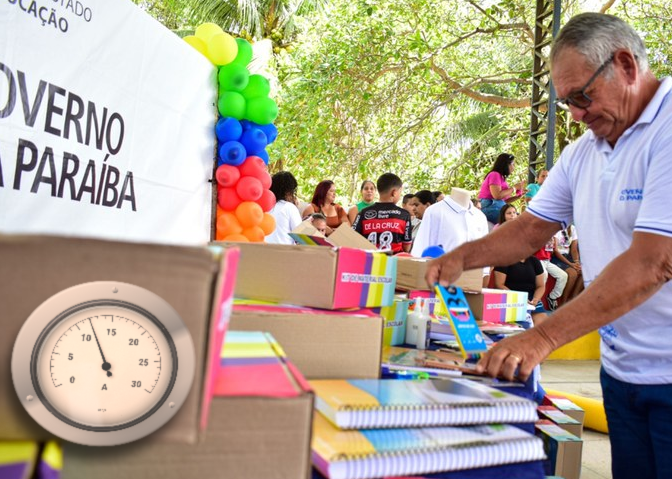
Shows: 12 A
